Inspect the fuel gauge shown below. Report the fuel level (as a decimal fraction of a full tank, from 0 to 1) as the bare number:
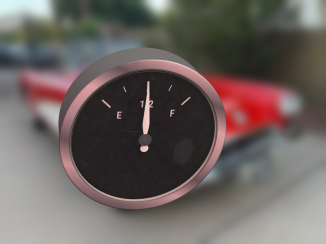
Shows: 0.5
